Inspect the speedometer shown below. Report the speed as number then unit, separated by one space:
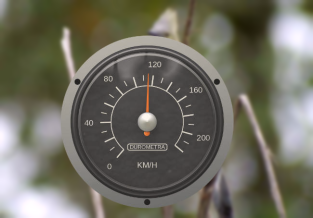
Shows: 115 km/h
